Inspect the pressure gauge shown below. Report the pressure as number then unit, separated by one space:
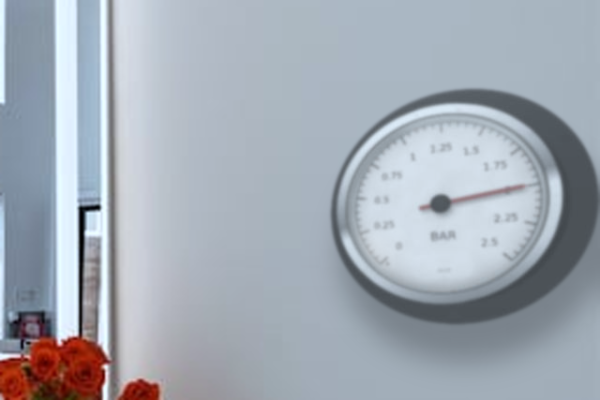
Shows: 2 bar
